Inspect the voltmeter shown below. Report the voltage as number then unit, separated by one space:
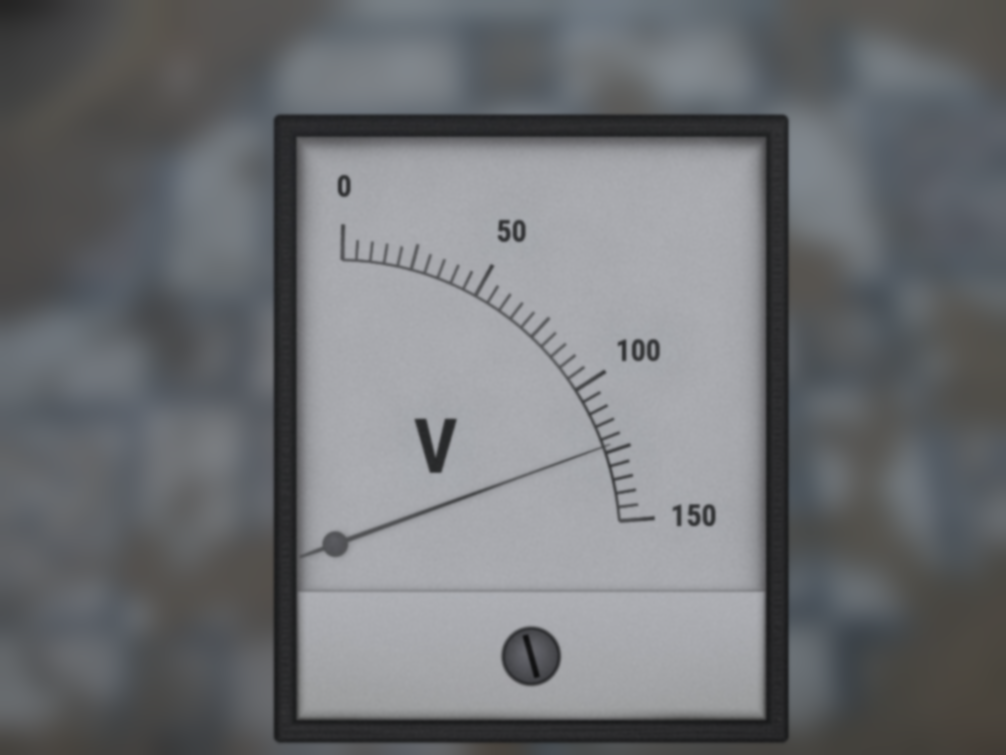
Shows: 122.5 V
